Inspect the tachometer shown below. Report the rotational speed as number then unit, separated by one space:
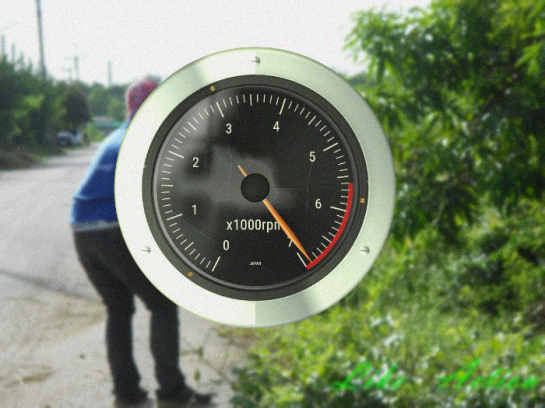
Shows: 6900 rpm
